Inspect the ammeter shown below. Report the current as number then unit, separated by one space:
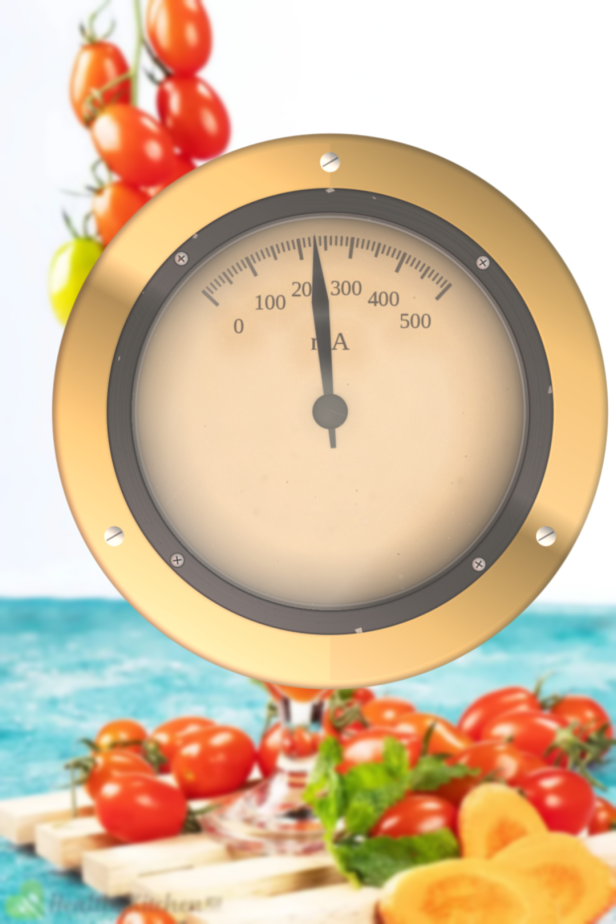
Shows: 230 mA
